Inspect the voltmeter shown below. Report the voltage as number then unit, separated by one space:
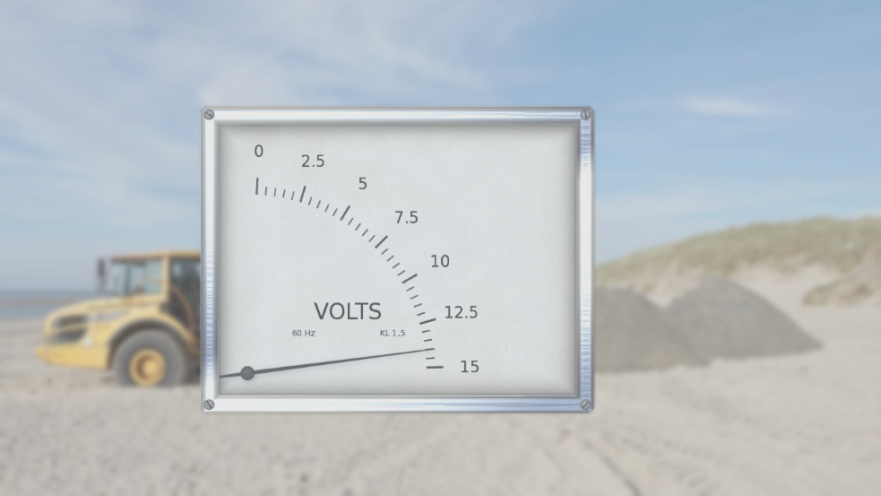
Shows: 14 V
